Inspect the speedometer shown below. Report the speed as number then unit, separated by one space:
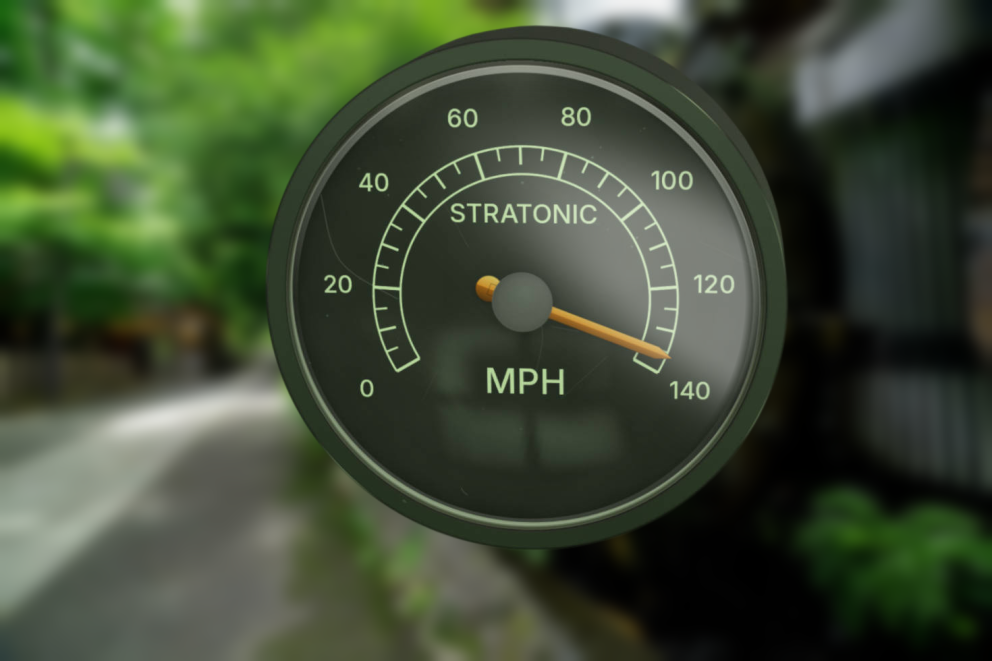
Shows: 135 mph
